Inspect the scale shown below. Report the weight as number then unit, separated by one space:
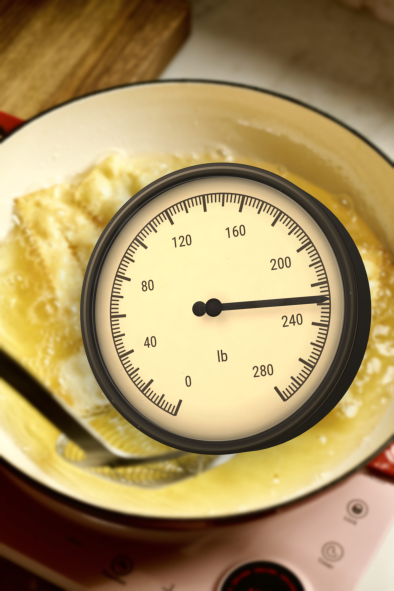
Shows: 228 lb
